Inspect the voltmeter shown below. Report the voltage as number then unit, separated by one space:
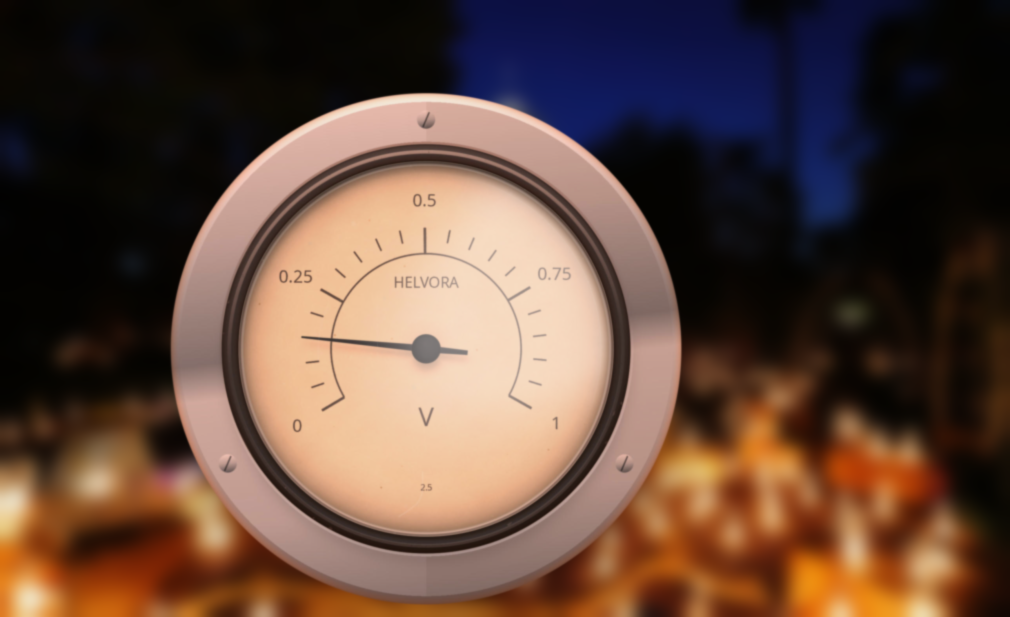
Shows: 0.15 V
